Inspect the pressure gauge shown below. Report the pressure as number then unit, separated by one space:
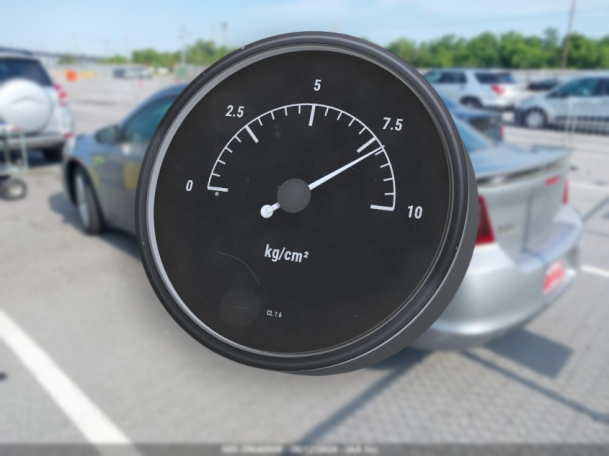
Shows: 8 kg/cm²
